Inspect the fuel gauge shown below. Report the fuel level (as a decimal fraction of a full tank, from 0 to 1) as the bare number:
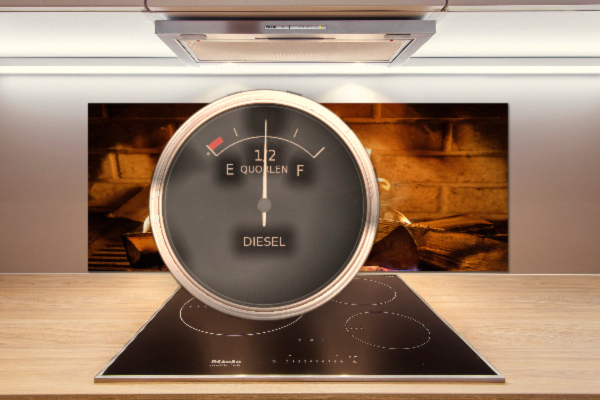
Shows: 0.5
